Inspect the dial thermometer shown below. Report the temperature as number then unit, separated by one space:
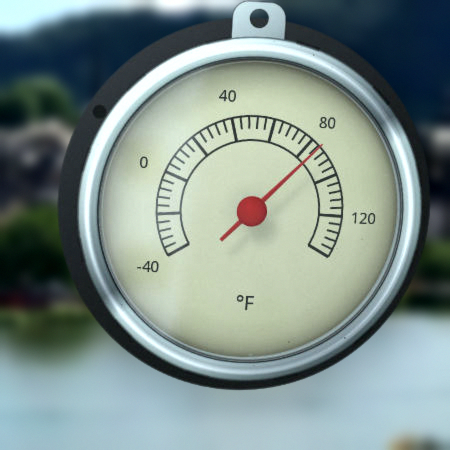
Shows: 84 °F
